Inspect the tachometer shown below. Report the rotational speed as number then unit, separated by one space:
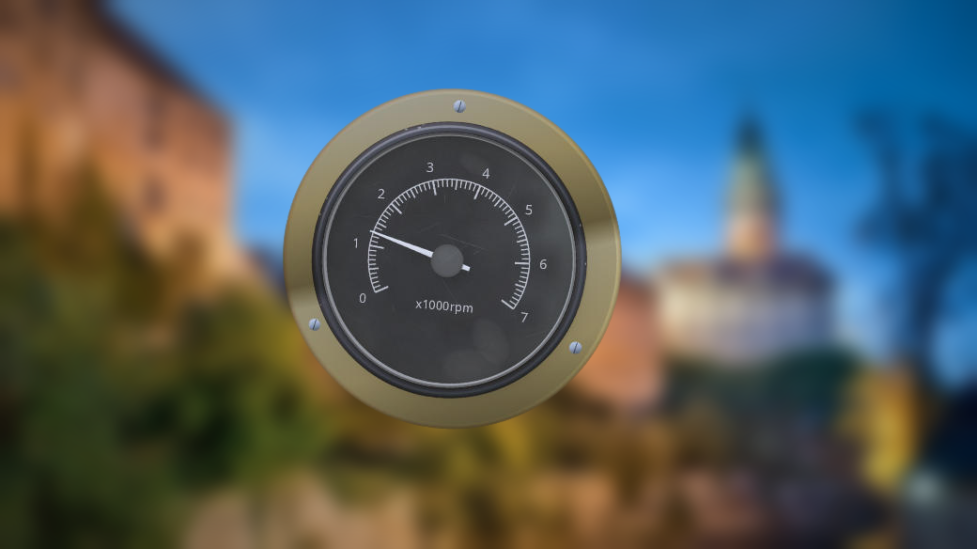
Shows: 1300 rpm
